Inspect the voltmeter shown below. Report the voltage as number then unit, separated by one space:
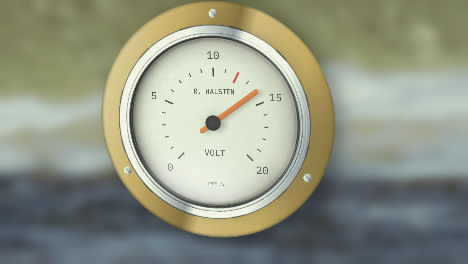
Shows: 14 V
